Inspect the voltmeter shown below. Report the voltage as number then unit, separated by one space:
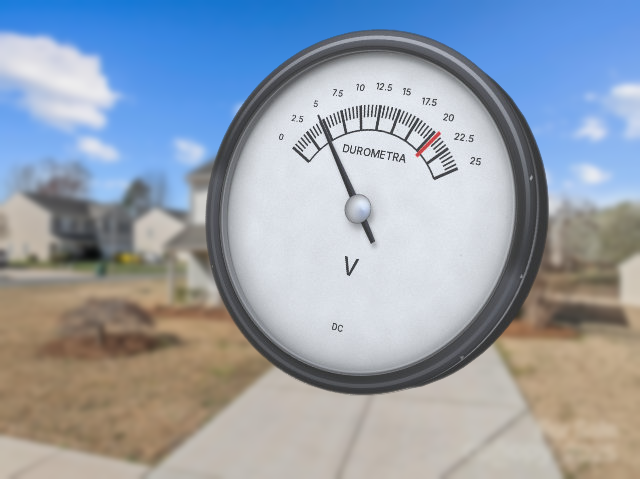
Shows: 5 V
